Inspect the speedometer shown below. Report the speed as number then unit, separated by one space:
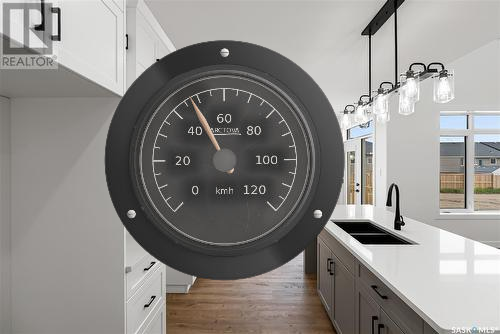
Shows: 47.5 km/h
